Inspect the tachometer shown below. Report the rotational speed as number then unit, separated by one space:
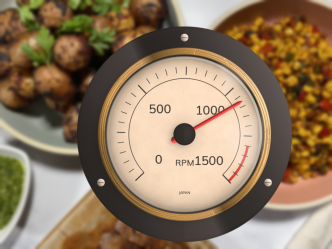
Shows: 1075 rpm
